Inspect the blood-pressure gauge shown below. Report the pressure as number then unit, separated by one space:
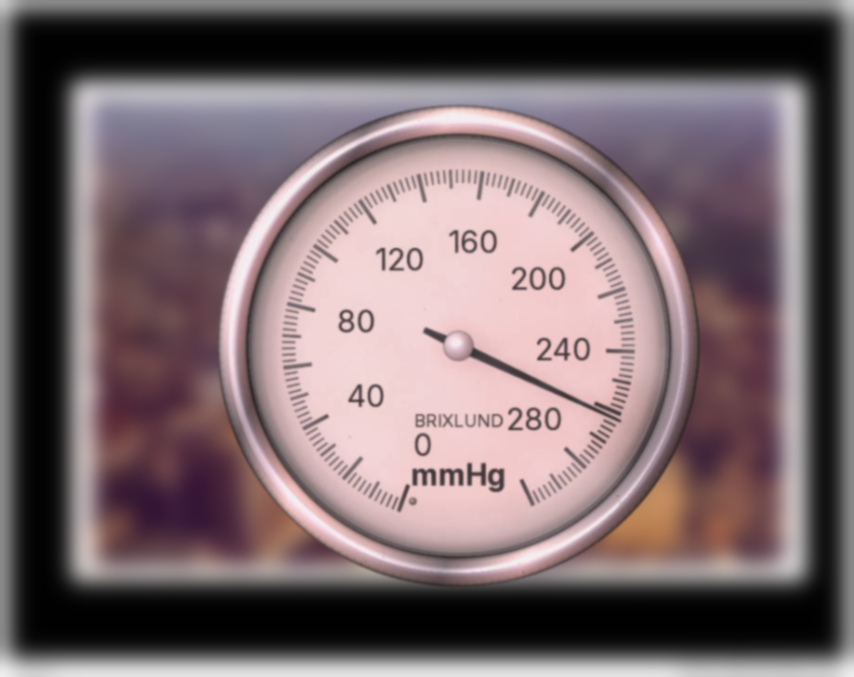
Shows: 262 mmHg
